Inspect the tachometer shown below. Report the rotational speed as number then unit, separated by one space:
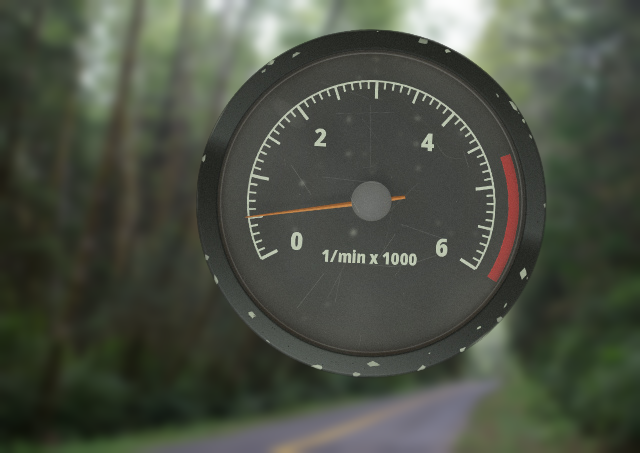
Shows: 500 rpm
